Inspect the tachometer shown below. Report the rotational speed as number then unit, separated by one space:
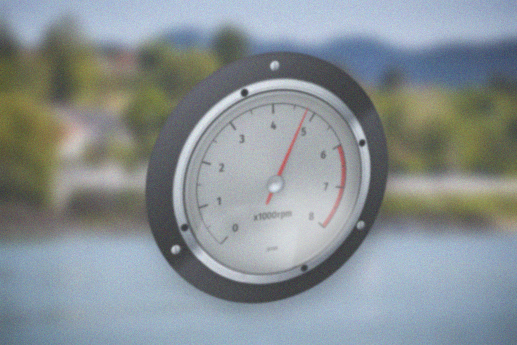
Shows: 4750 rpm
